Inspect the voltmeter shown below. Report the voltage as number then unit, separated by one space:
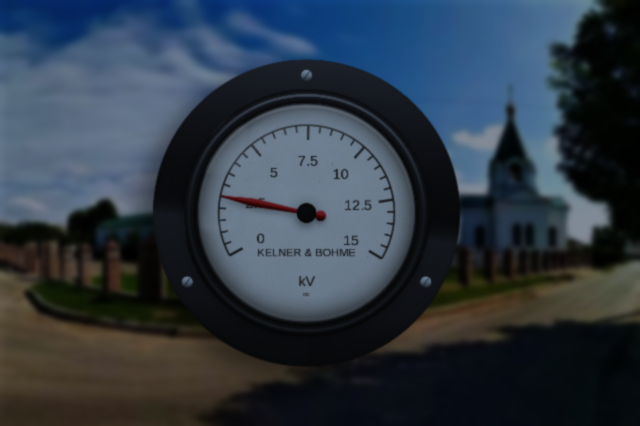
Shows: 2.5 kV
